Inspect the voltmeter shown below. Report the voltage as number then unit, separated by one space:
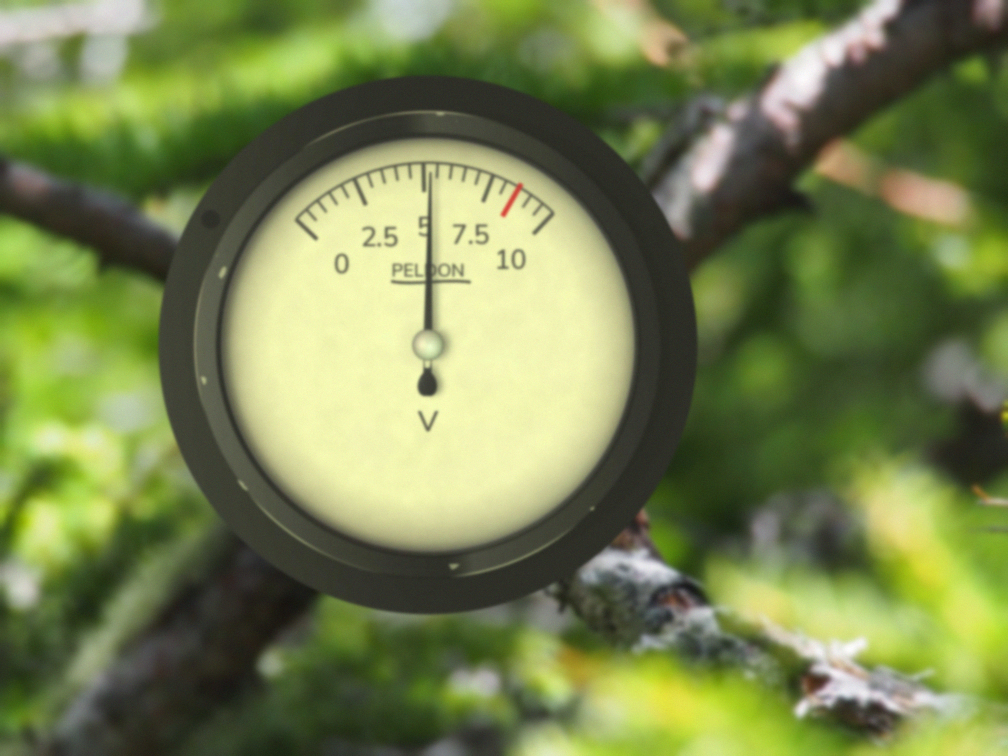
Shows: 5.25 V
